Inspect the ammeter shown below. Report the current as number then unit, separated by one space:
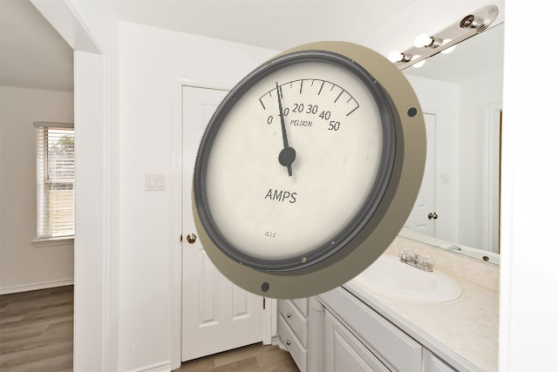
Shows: 10 A
